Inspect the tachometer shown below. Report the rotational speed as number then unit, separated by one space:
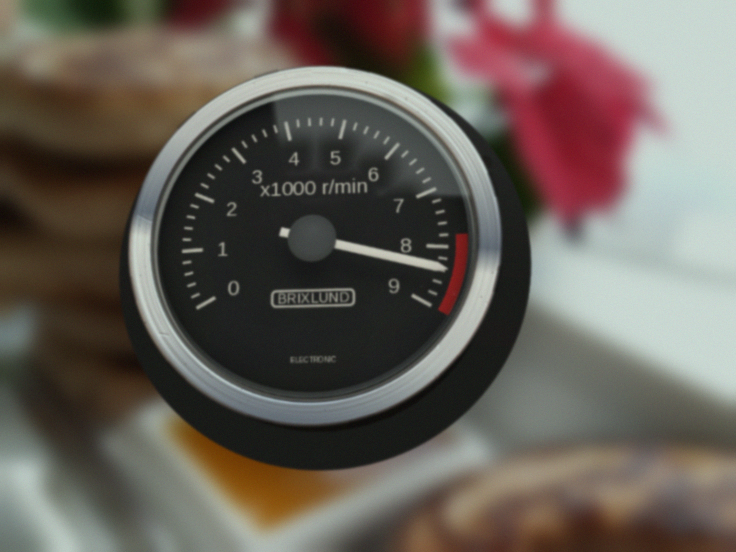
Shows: 8400 rpm
